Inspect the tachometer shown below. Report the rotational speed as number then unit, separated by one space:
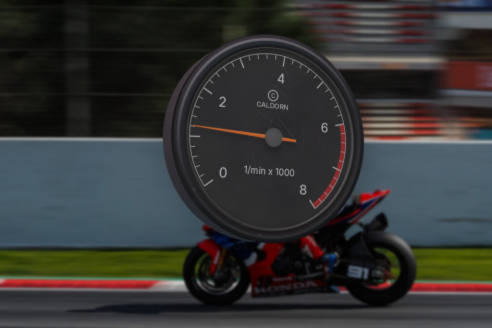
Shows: 1200 rpm
